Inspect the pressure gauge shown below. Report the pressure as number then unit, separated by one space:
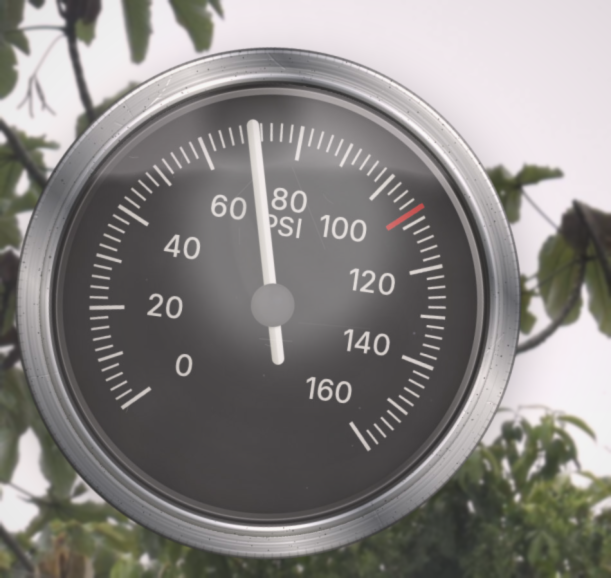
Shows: 70 psi
